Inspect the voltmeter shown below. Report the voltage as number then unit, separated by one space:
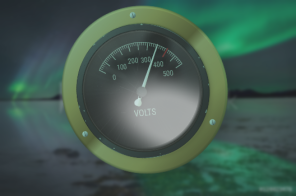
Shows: 350 V
